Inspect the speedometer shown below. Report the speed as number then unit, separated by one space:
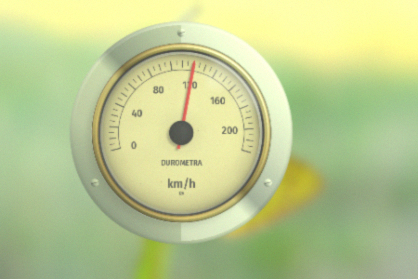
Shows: 120 km/h
